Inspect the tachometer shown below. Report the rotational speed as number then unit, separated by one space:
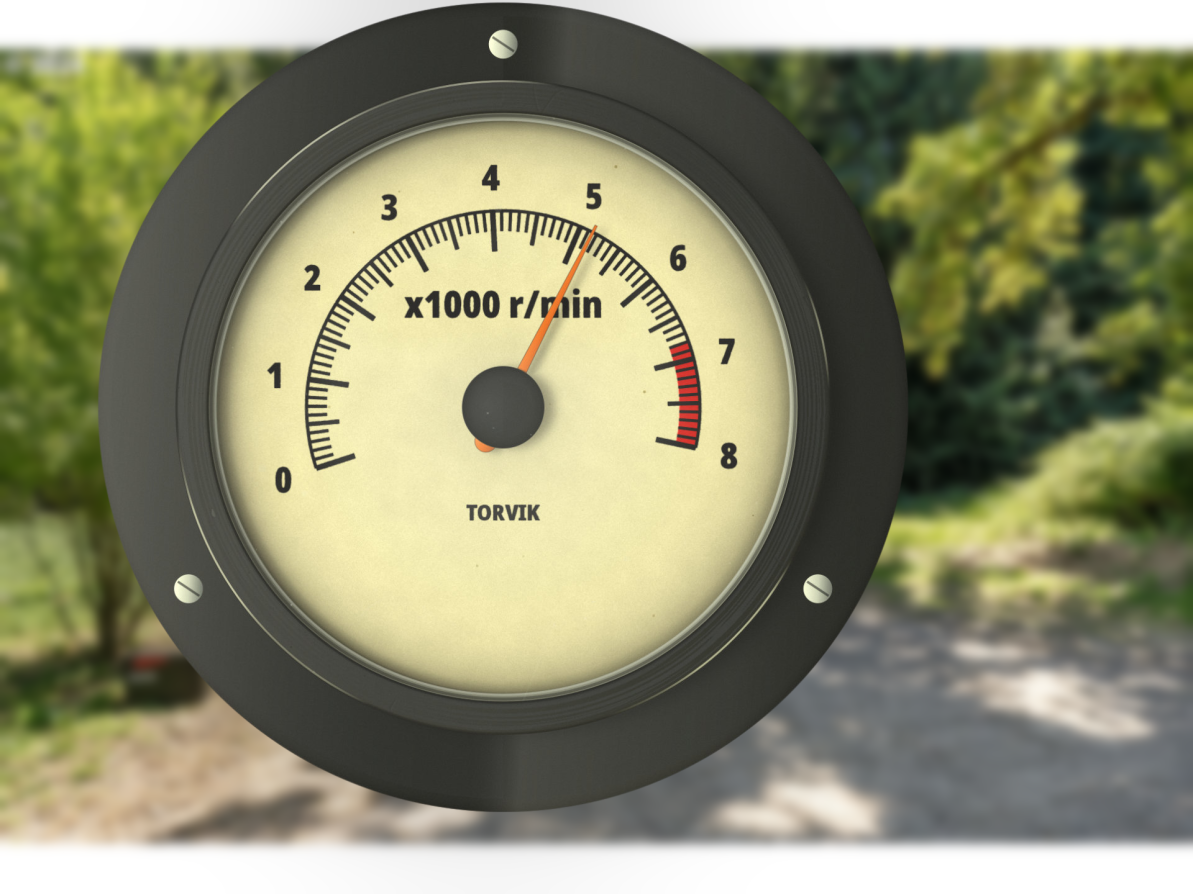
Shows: 5150 rpm
